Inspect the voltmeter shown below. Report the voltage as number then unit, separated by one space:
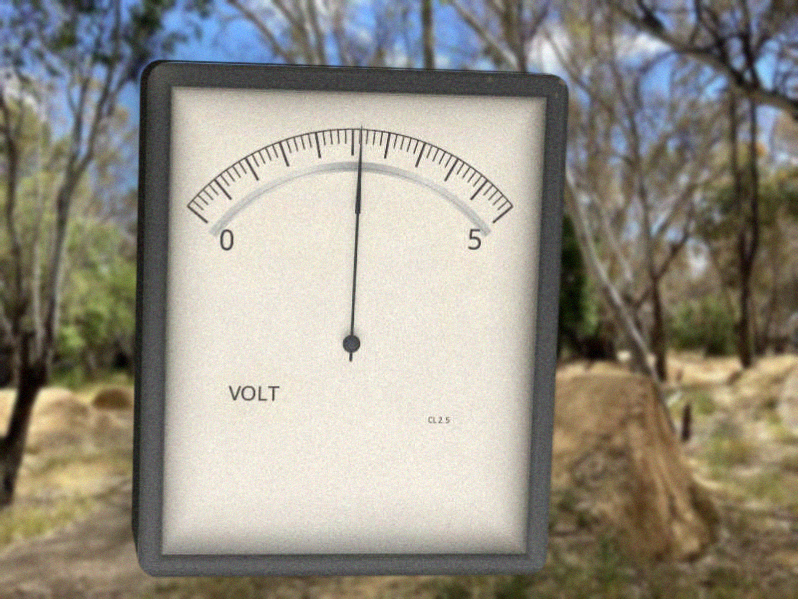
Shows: 2.6 V
